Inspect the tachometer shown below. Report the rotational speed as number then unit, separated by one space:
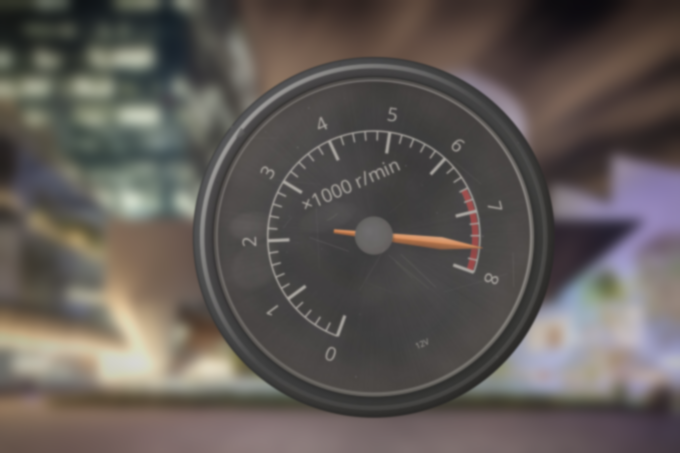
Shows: 7600 rpm
